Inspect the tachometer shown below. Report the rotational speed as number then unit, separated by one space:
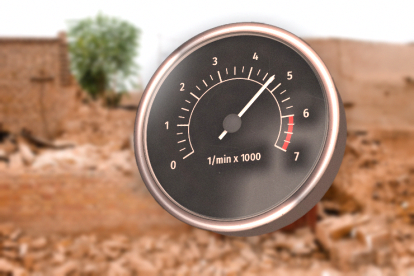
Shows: 4750 rpm
